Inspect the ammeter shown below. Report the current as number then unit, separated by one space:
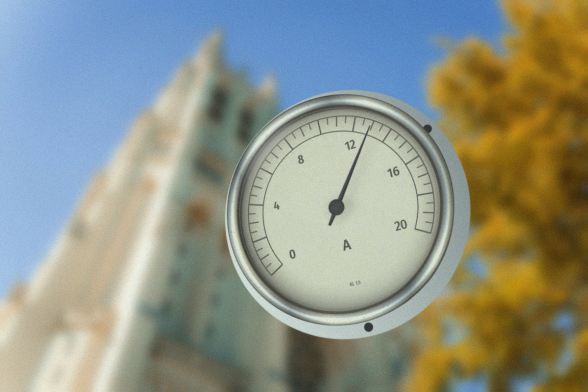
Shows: 13 A
